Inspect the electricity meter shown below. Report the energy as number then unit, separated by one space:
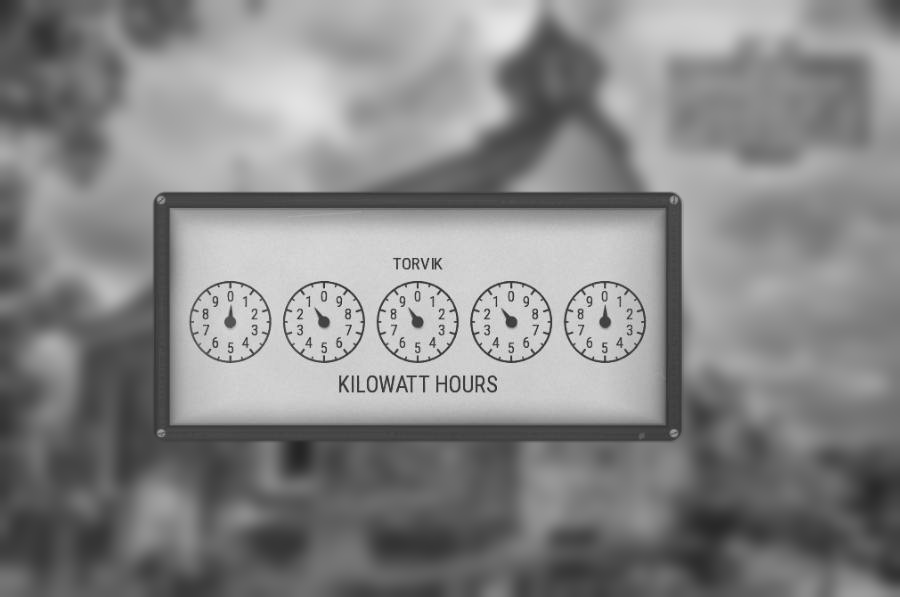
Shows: 910 kWh
